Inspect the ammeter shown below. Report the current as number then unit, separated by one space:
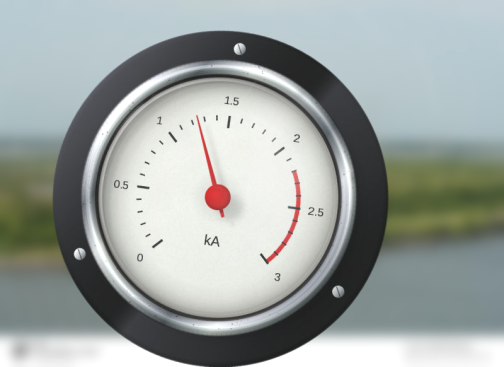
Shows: 1.25 kA
